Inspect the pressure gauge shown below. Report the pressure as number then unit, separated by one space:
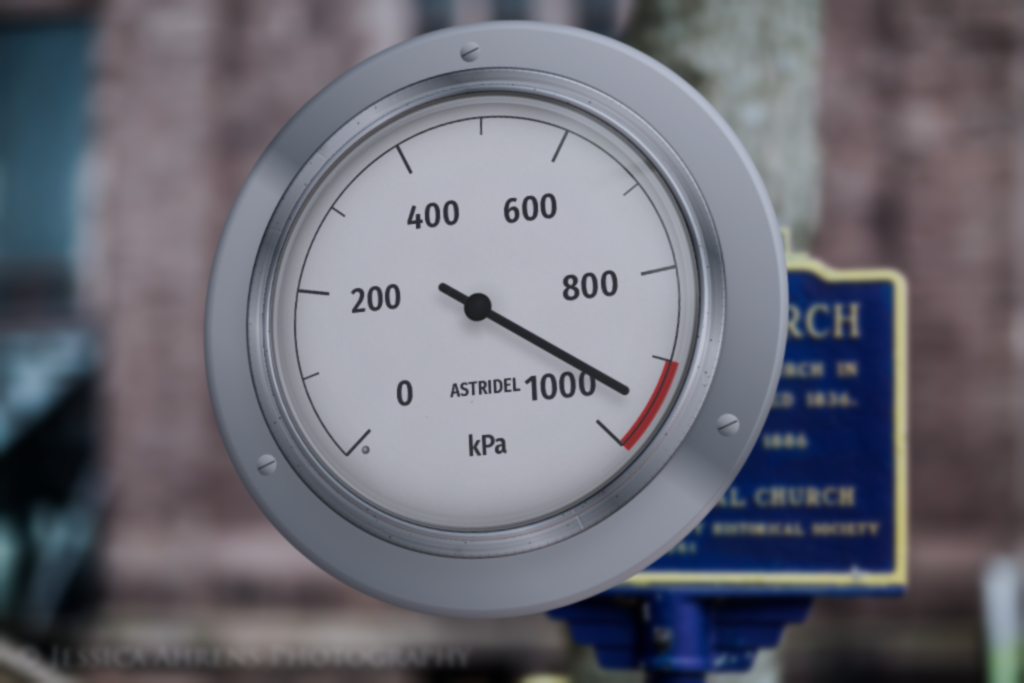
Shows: 950 kPa
